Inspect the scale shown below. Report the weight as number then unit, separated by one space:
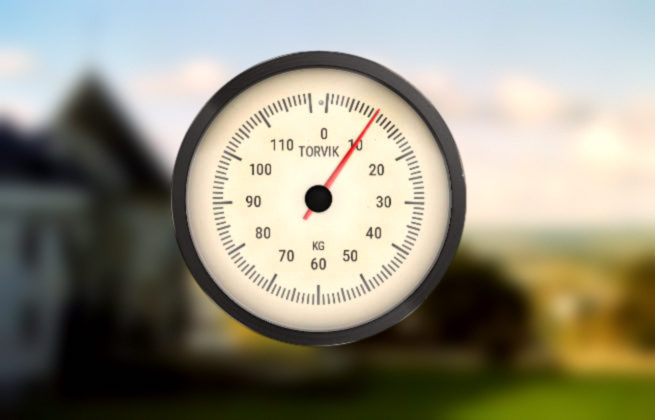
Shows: 10 kg
